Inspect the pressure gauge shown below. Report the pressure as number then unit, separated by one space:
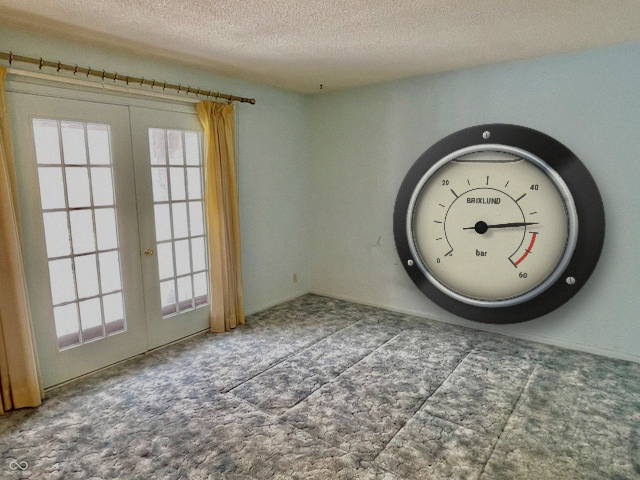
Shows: 47.5 bar
